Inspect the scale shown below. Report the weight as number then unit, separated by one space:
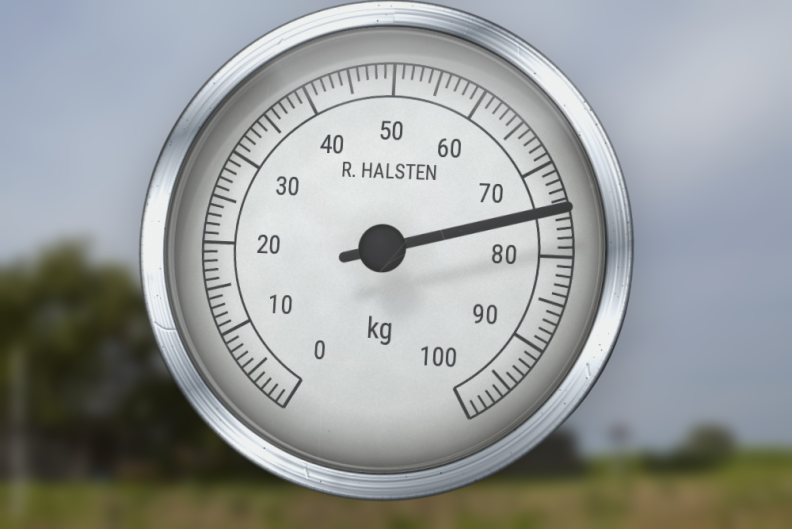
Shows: 75 kg
